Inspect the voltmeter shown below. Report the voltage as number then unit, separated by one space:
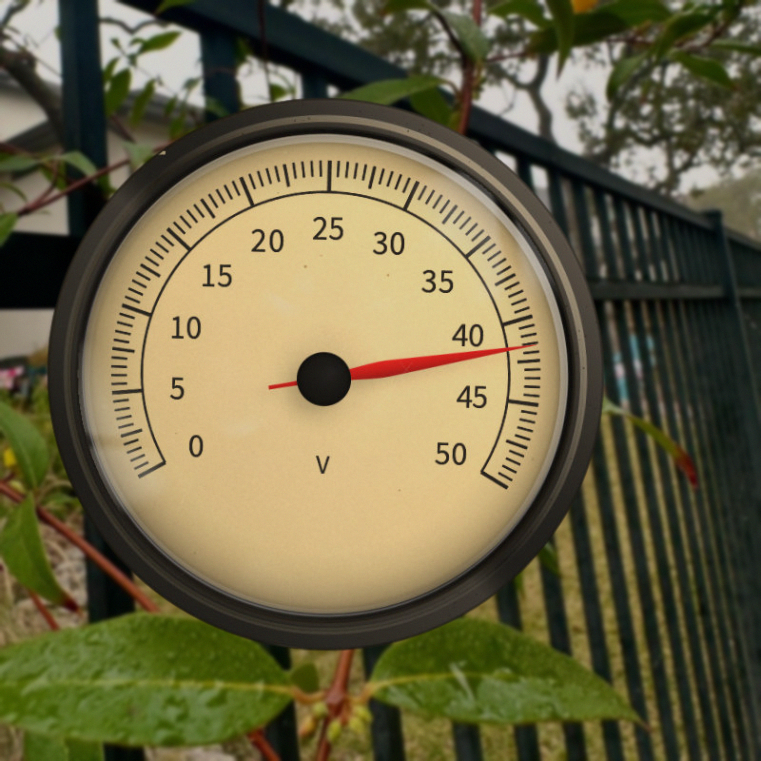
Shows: 41.5 V
